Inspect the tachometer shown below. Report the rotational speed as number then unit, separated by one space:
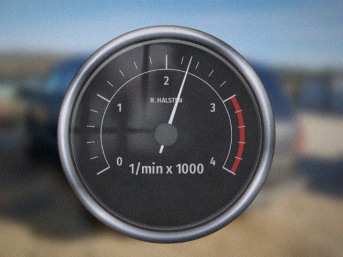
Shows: 2300 rpm
